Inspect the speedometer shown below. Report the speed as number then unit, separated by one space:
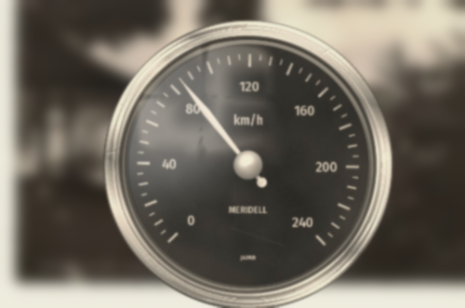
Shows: 85 km/h
